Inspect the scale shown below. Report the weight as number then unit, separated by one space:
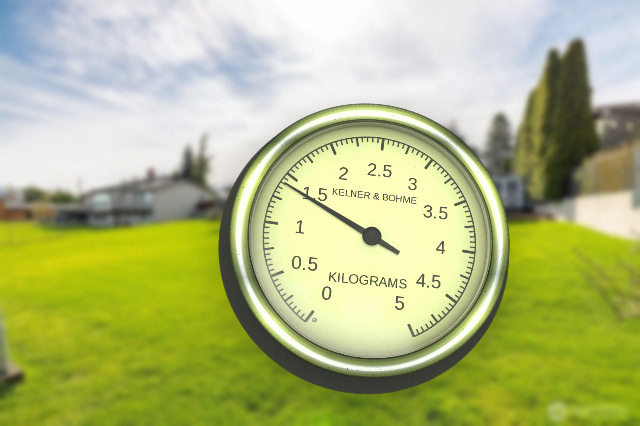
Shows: 1.4 kg
